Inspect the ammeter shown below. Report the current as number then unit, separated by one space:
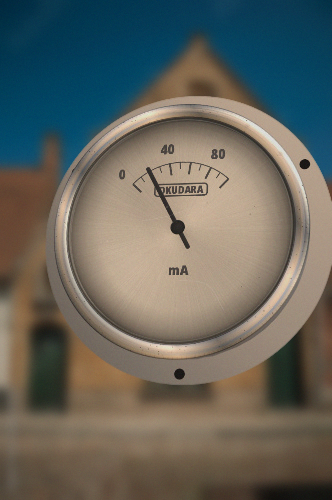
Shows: 20 mA
